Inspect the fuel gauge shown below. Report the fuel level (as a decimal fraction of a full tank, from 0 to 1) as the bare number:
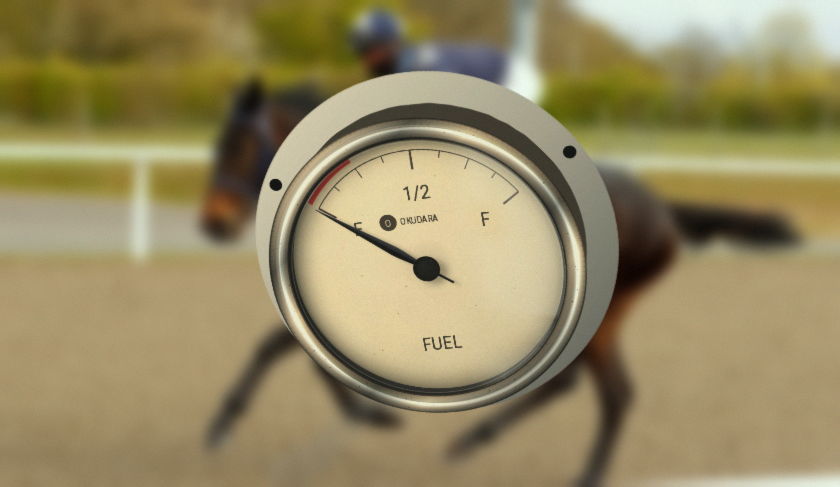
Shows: 0
